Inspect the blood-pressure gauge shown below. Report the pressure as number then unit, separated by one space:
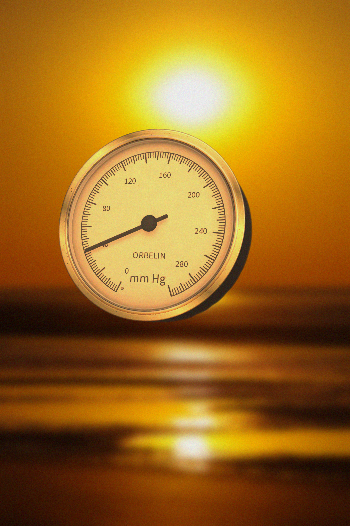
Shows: 40 mmHg
